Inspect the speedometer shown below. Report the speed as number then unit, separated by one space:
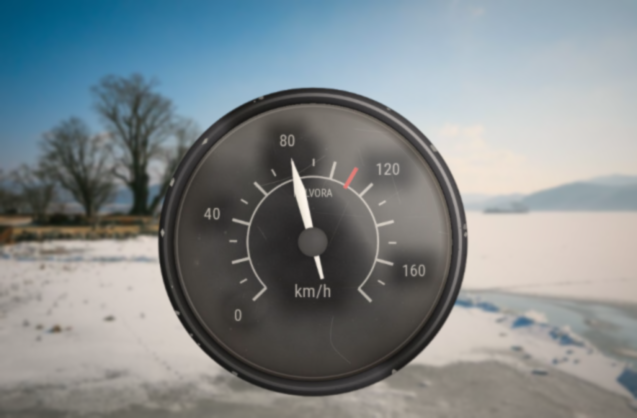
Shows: 80 km/h
